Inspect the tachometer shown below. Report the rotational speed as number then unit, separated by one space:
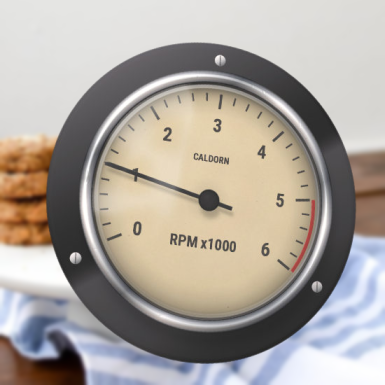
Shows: 1000 rpm
